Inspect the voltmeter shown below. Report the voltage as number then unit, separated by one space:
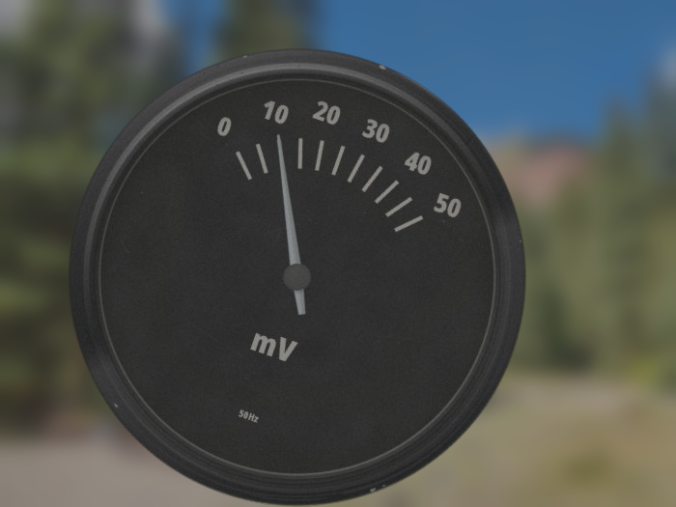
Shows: 10 mV
